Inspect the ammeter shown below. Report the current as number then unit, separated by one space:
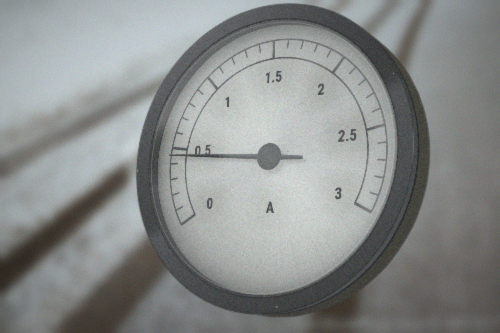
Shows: 0.45 A
